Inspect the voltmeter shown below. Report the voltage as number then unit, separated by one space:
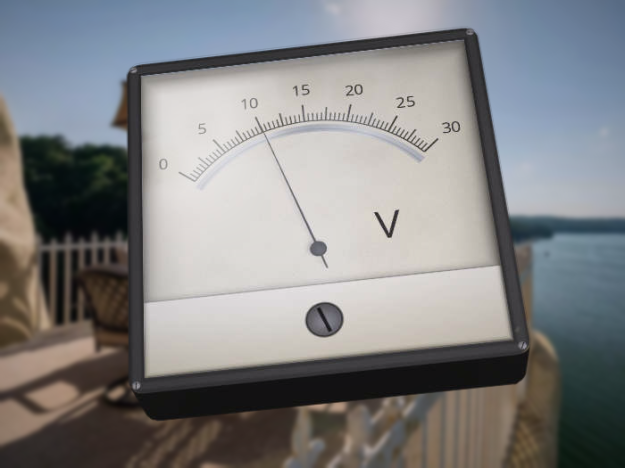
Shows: 10 V
